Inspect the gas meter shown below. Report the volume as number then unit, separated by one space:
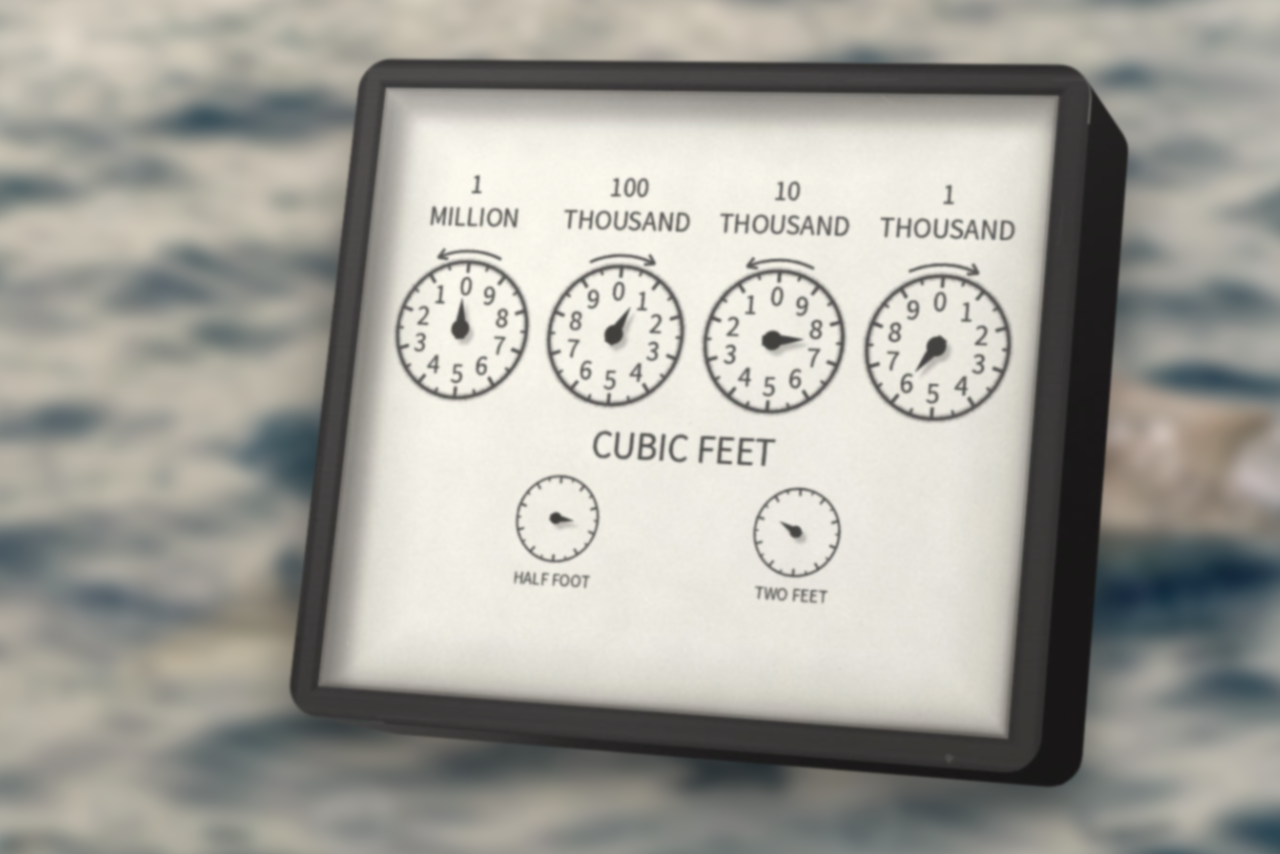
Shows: 7600 ft³
